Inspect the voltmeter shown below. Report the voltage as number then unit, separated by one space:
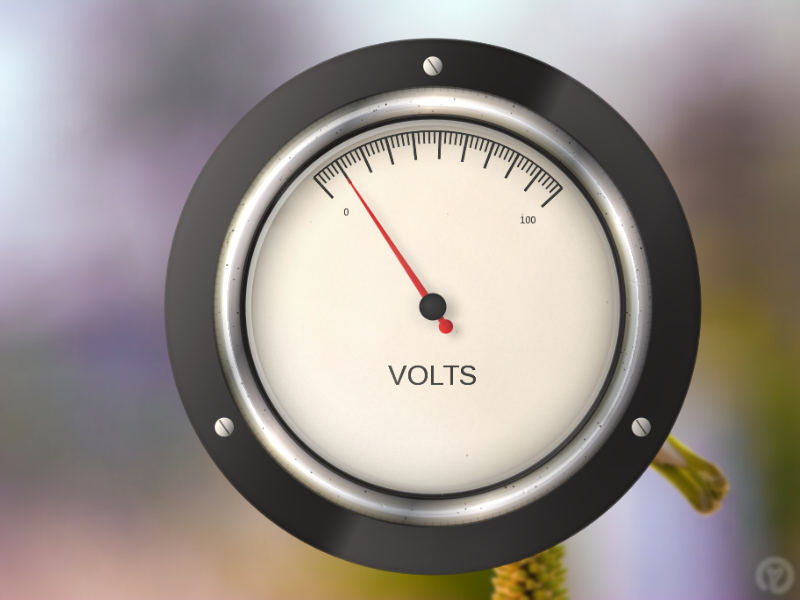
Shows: 10 V
